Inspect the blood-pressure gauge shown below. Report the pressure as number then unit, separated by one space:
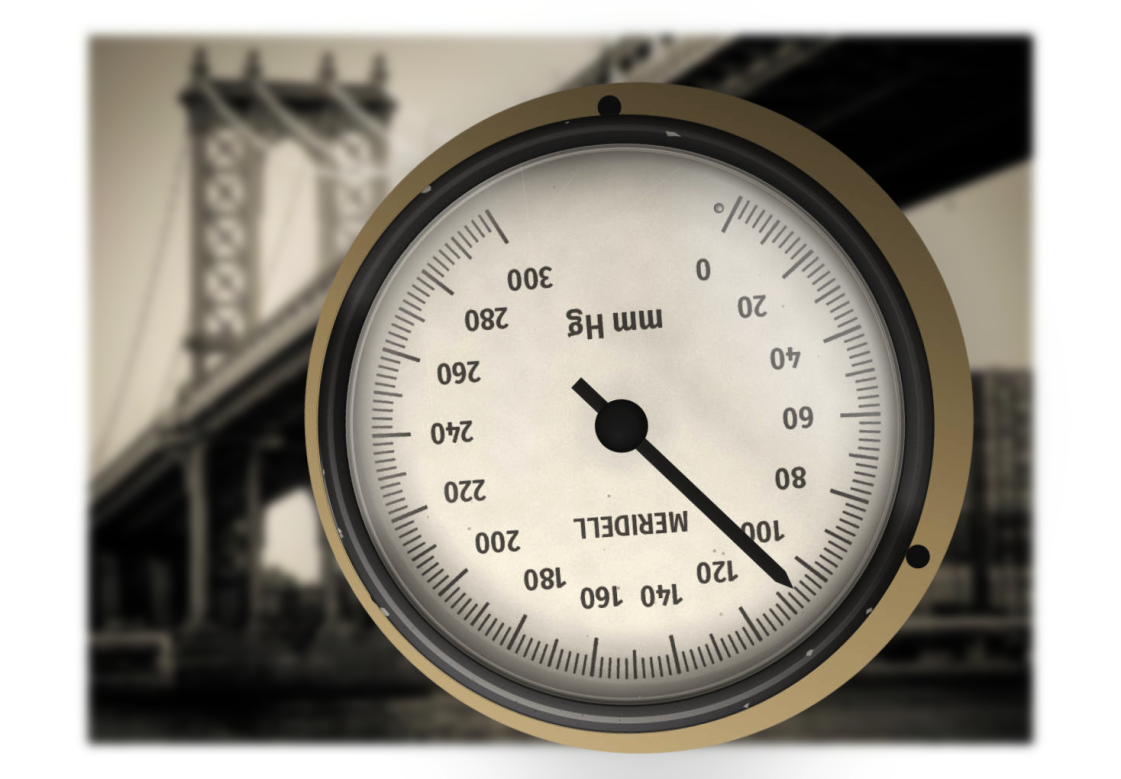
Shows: 106 mmHg
